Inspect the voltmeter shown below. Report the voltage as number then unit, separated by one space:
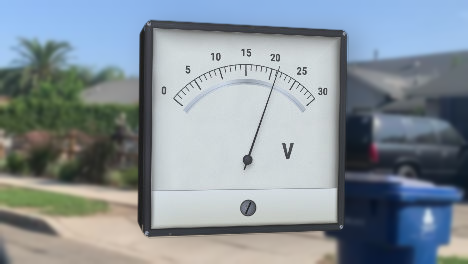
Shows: 21 V
